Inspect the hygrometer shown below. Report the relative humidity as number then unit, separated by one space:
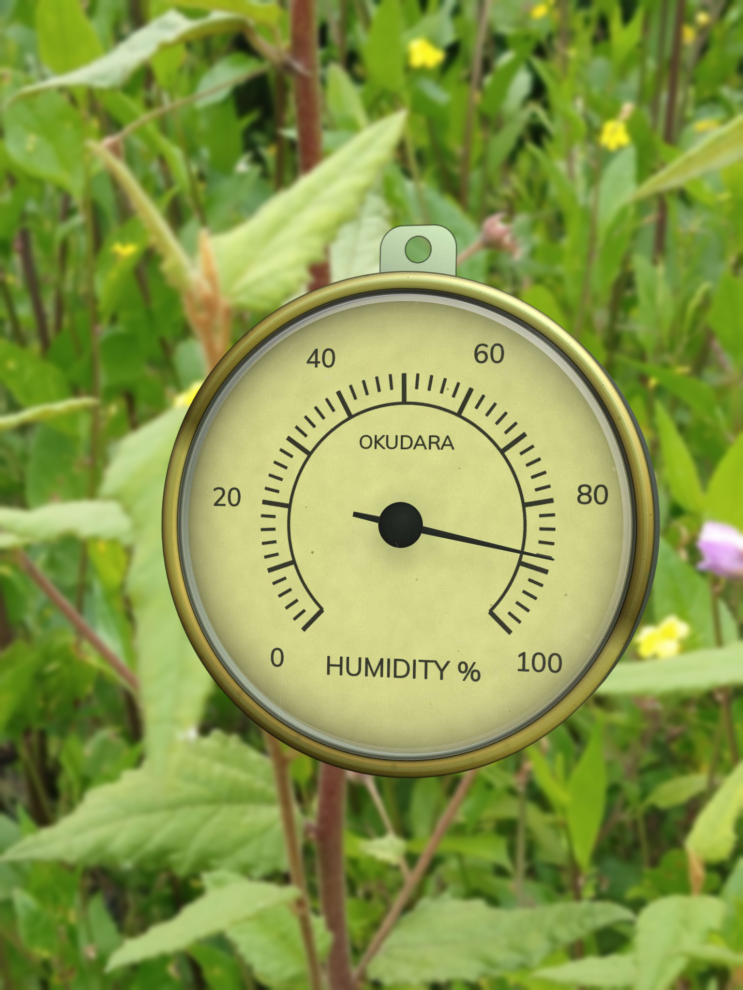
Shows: 88 %
